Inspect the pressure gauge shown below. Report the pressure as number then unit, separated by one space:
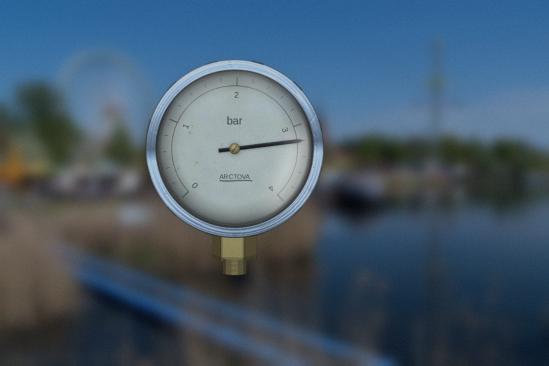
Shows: 3.2 bar
